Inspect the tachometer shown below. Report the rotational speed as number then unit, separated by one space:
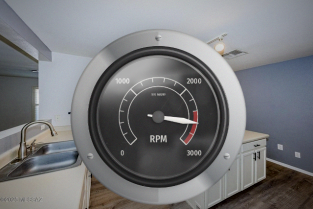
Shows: 2600 rpm
